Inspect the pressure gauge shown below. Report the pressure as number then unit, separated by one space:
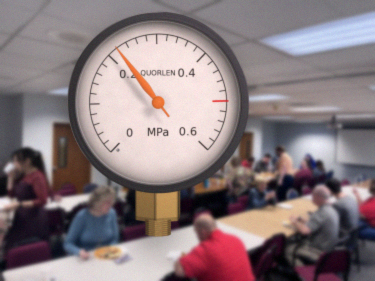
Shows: 0.22 MPa
